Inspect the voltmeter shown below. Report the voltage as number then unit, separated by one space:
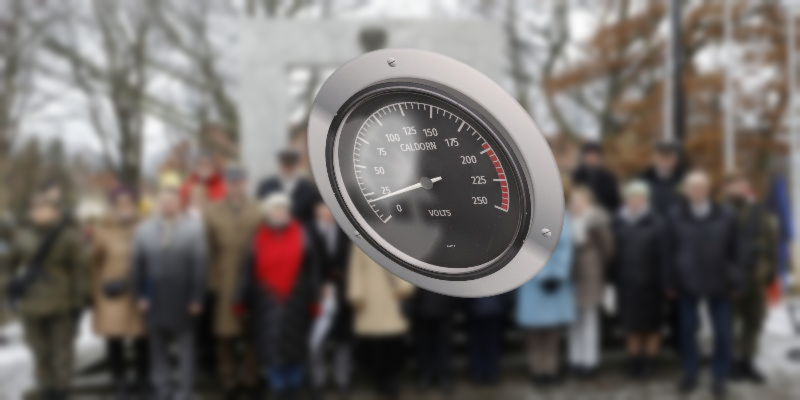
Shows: 20 V
